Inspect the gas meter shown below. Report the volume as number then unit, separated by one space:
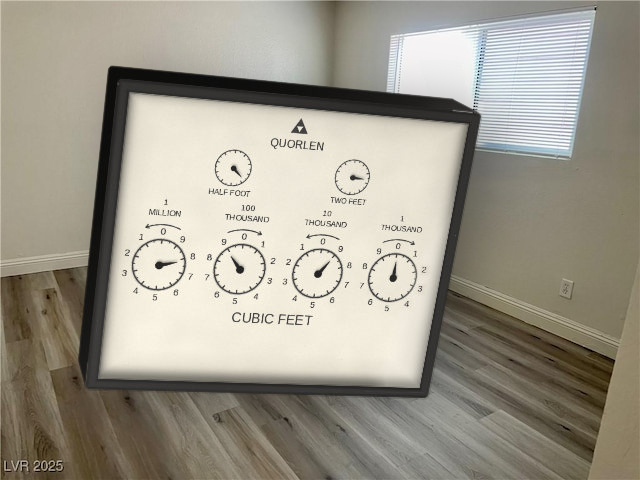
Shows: 789000 ft³
